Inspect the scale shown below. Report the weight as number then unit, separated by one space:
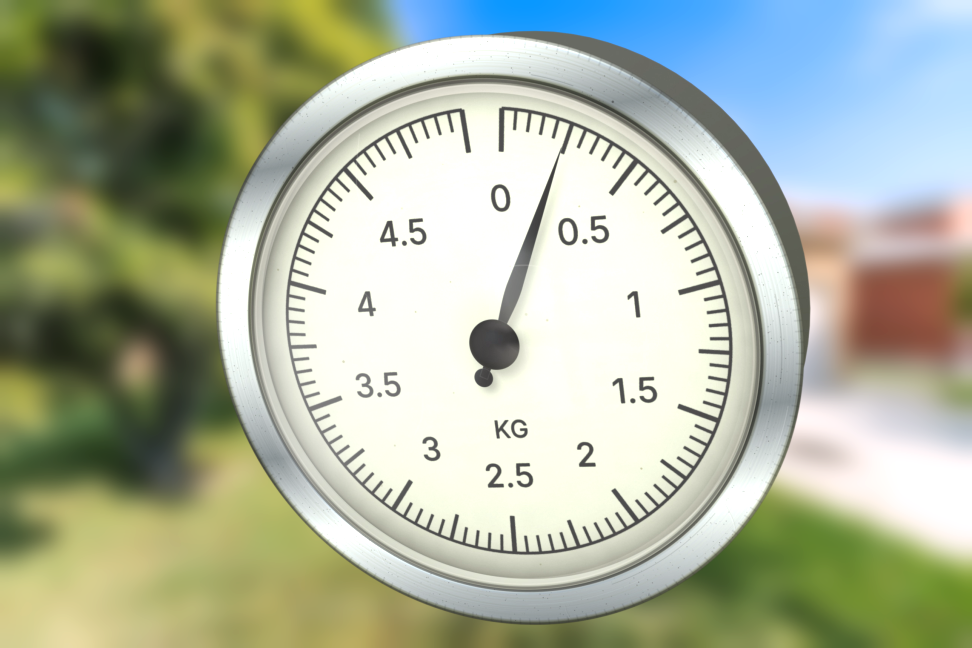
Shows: 0.25 kg
